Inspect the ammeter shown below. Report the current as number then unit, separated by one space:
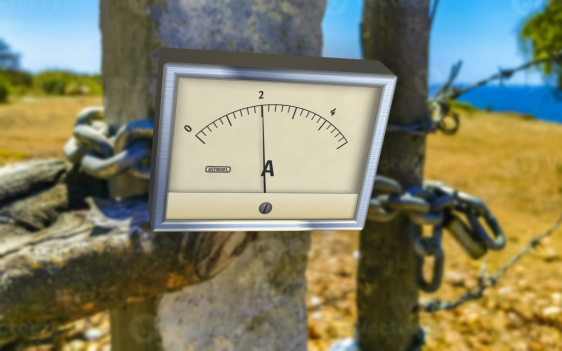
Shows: 2 A
